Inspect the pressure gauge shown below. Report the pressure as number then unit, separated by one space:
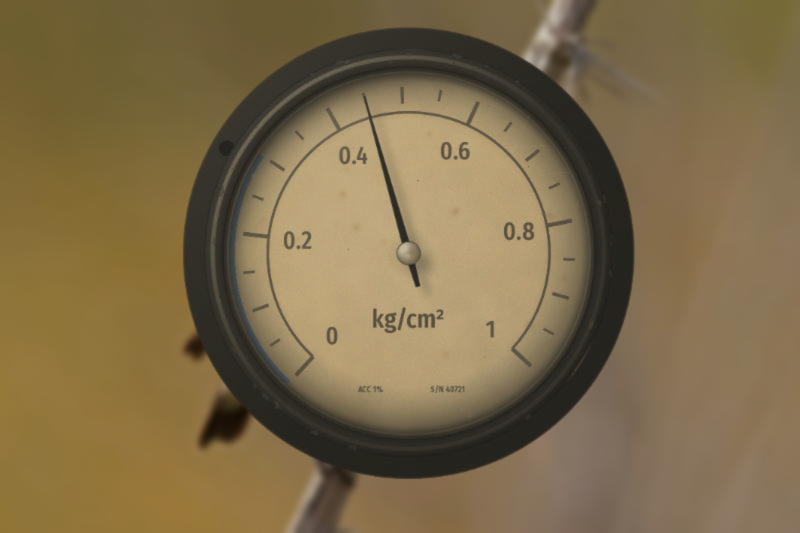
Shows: 0.45 kg/cm²
